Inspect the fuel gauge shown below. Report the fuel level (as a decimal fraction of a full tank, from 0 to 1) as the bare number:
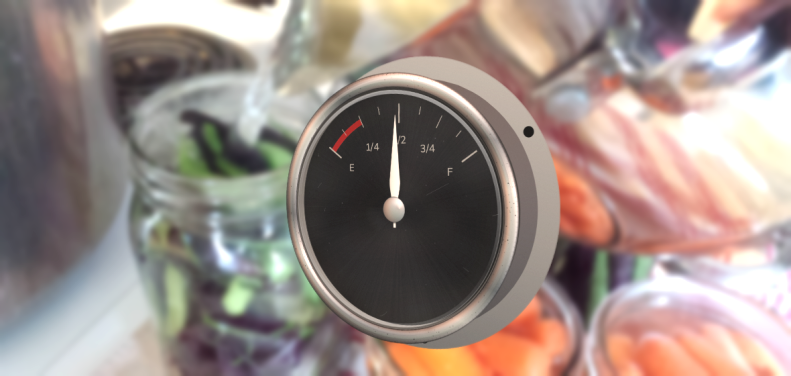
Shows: 0.5
